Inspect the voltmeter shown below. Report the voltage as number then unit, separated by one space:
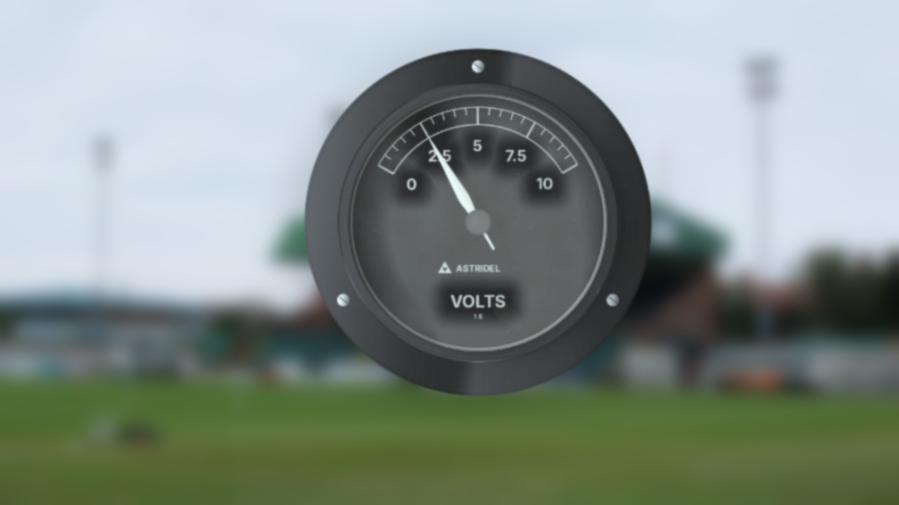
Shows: 2.5 V
